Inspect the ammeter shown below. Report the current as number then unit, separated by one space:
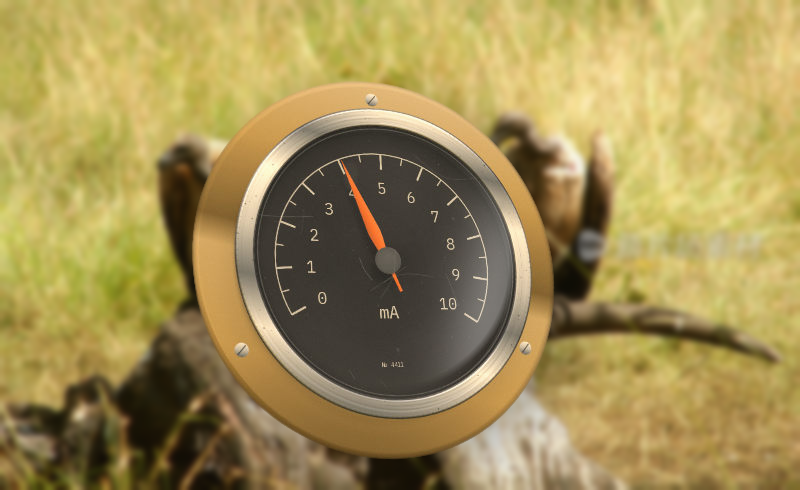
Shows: 4 mA
